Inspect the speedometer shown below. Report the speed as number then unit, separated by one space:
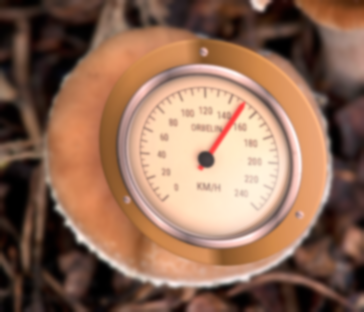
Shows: 150 km/h
